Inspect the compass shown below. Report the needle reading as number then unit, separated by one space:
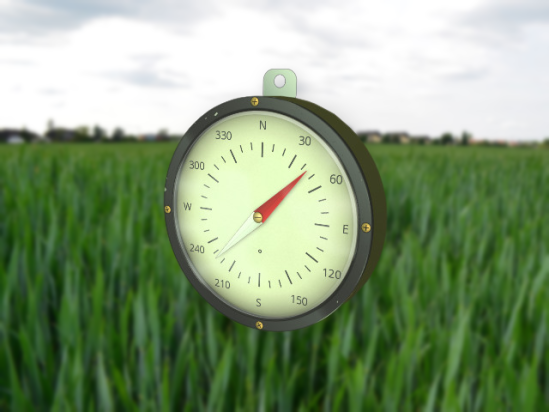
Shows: 45 °
